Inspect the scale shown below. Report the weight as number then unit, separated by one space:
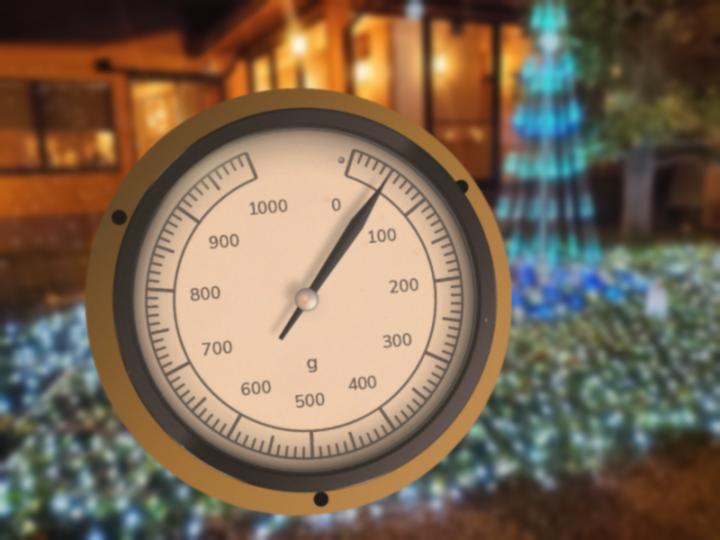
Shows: 50 g
